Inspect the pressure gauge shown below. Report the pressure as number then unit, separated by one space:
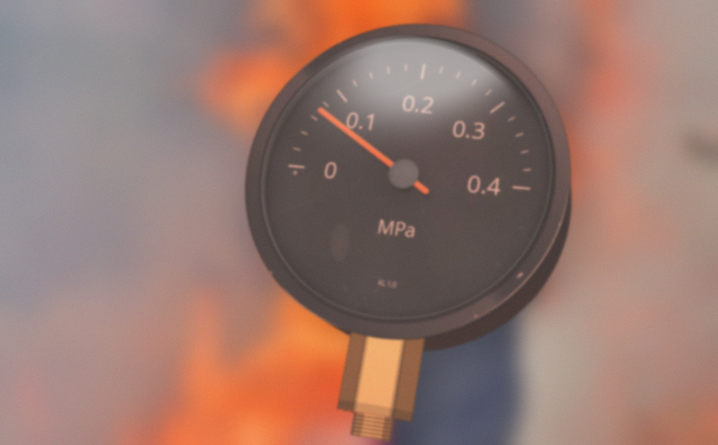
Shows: 0.07 MPa
